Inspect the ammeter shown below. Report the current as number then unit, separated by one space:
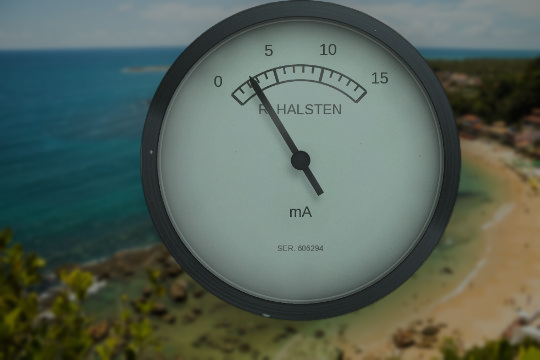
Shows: 2.5 mA
